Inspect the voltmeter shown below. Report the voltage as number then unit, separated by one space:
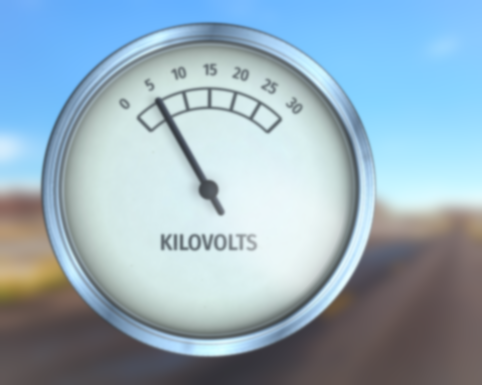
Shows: 5 kV
